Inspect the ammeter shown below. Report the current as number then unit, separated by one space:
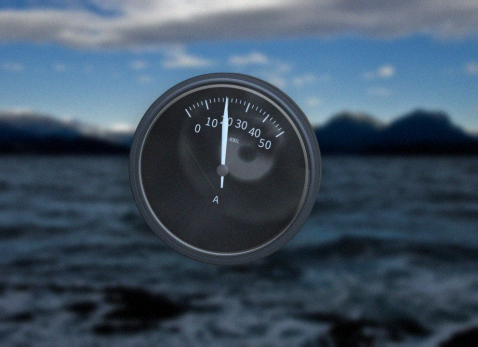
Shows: 20 A
